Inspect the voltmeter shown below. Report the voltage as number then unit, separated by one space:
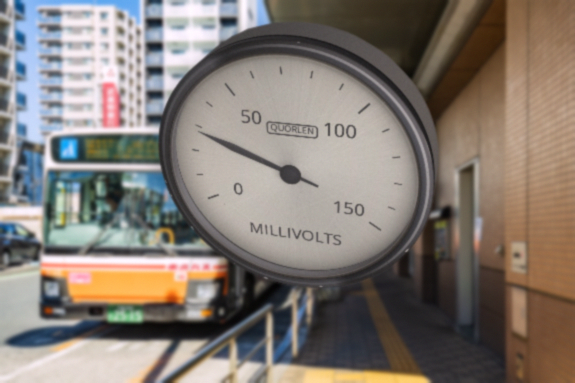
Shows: 30 mV
